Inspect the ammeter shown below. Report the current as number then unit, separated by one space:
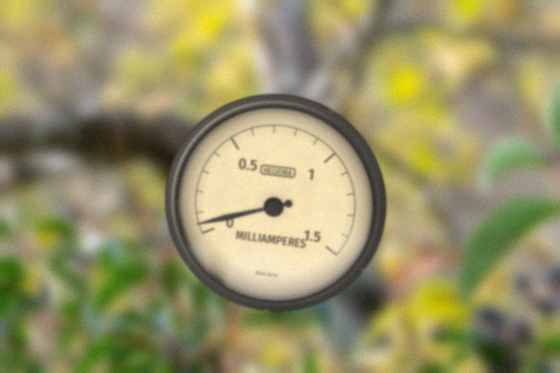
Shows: 0.05 mA
